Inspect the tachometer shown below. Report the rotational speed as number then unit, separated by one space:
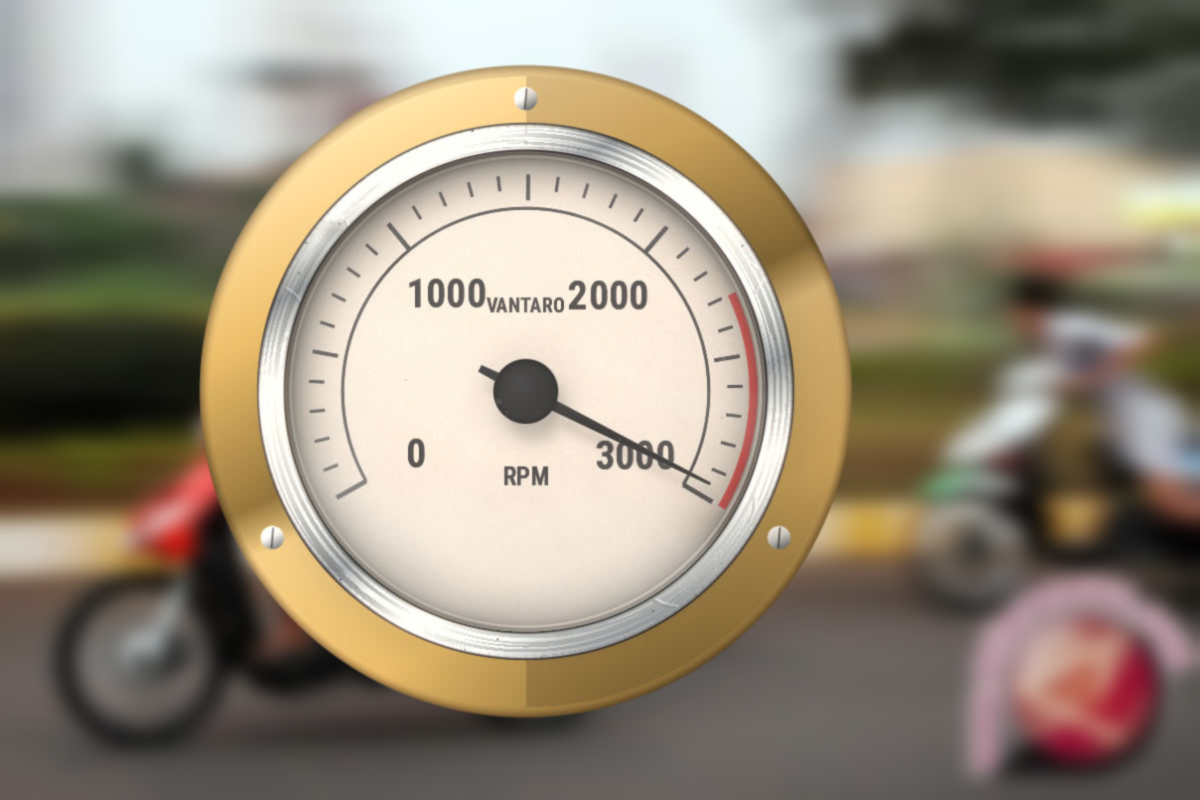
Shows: 2950 rpm
